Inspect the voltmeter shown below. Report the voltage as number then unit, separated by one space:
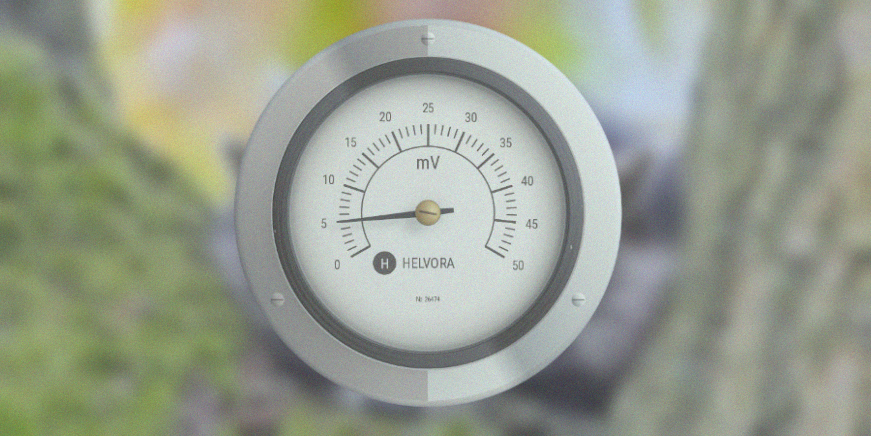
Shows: 5 mV
